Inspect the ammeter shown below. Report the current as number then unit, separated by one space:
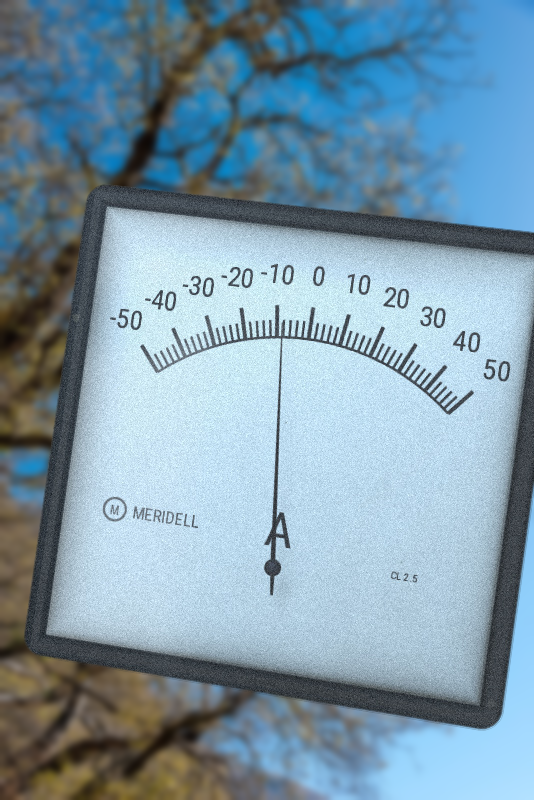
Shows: -8 A
